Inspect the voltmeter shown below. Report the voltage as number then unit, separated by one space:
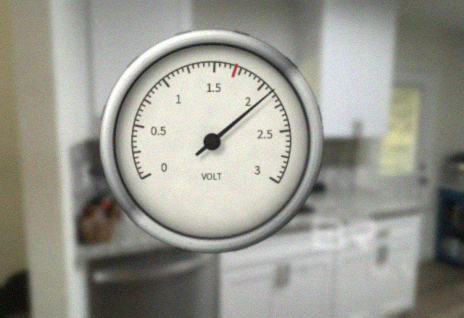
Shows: 2.1 V
